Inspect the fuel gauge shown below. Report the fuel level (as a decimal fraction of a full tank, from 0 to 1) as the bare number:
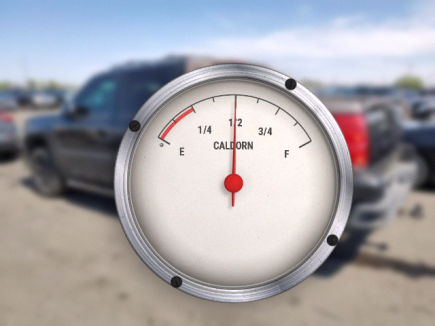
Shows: 0.5
